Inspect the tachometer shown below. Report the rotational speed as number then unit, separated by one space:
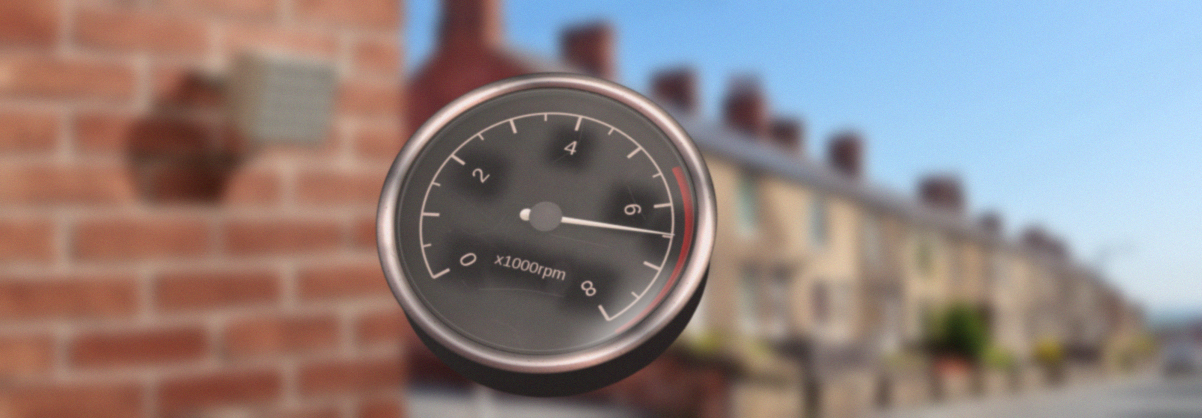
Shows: 6500 rpm
